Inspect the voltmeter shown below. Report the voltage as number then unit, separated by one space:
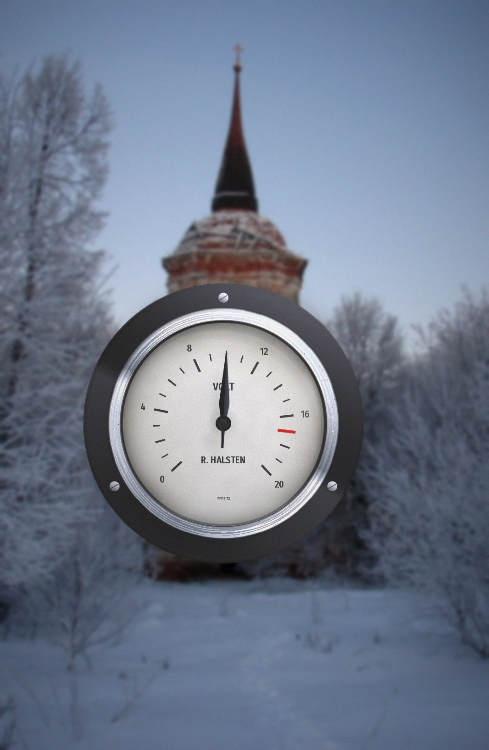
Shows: 10 V
